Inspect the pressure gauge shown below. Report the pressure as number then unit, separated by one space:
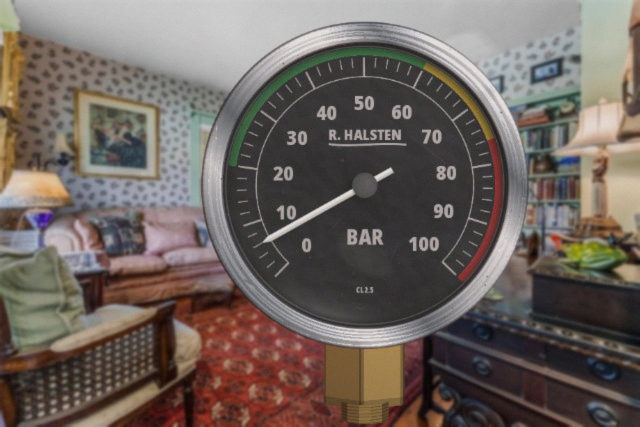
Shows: 6 bar
